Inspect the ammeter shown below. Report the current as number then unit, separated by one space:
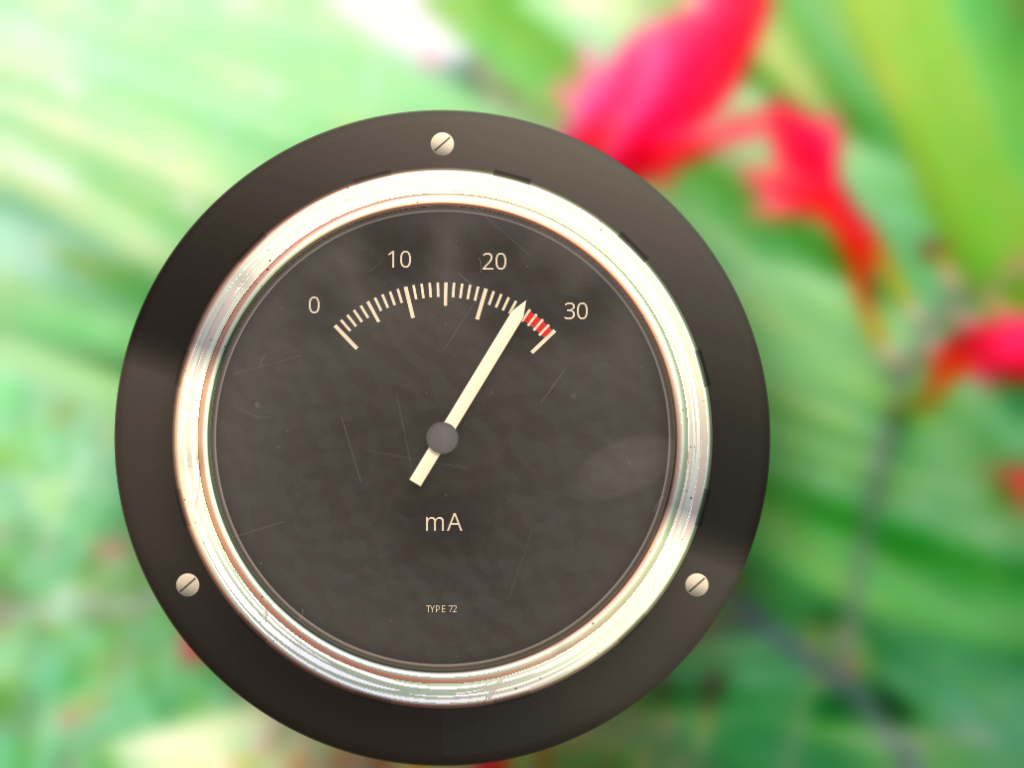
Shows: 25 mA
